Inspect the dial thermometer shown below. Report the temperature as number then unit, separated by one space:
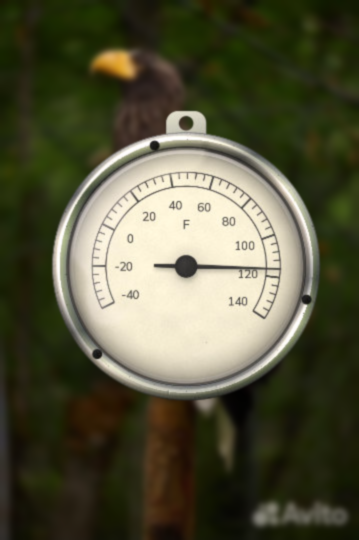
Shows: 116 °F
